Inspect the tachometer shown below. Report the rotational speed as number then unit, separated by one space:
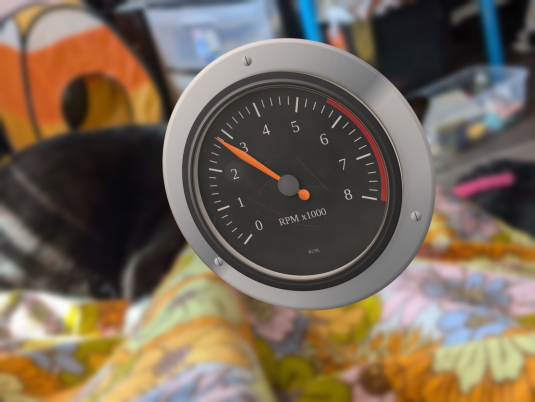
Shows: 2800 rpm
